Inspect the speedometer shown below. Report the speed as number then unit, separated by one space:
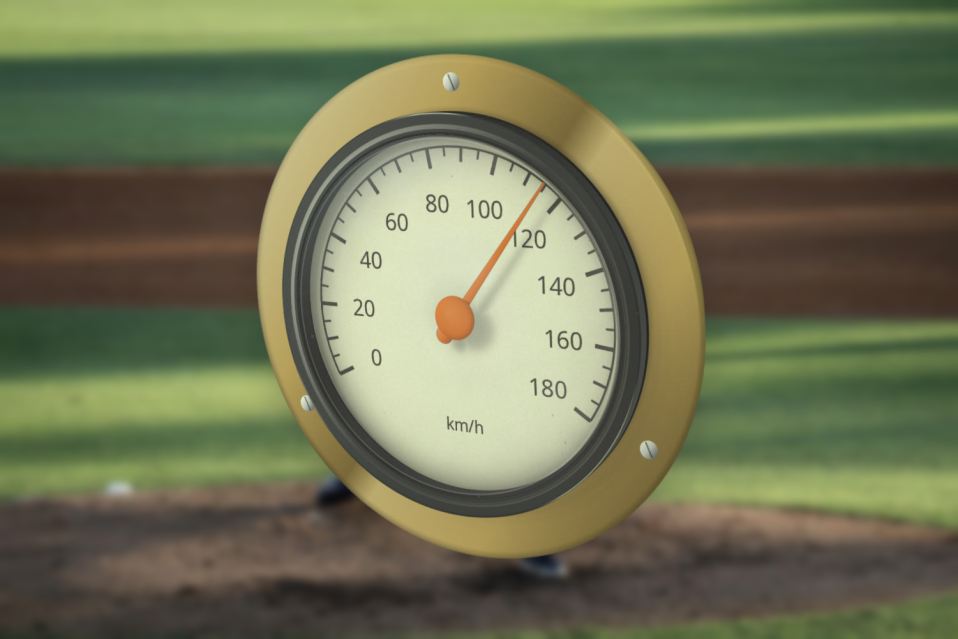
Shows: 115 km/h
